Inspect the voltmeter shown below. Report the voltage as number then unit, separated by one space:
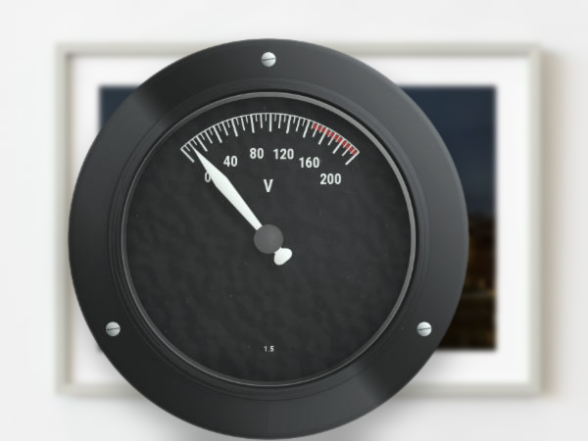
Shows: 10 V
